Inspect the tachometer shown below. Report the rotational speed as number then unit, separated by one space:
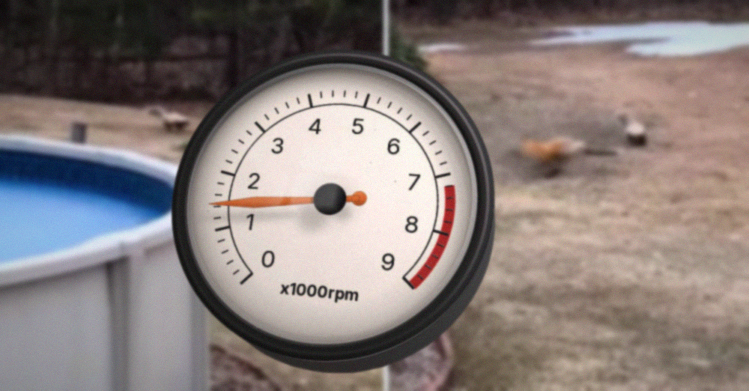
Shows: 1400 rpm
